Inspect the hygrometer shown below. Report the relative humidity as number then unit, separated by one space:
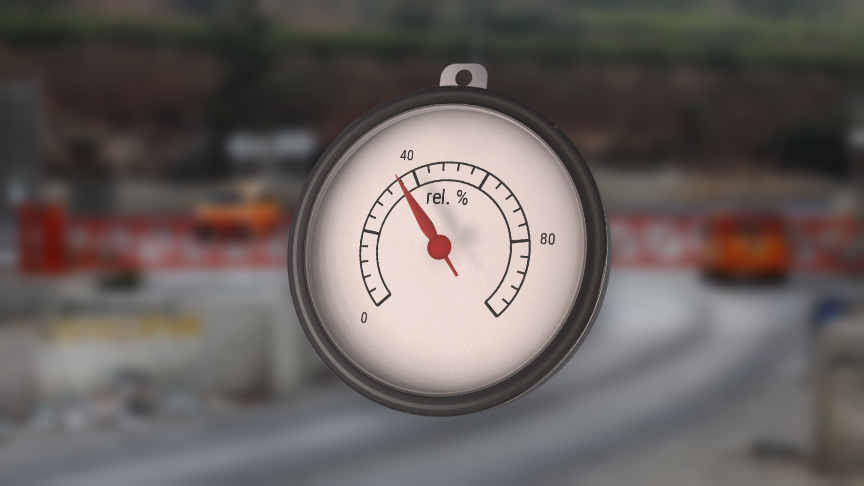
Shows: 36 %
